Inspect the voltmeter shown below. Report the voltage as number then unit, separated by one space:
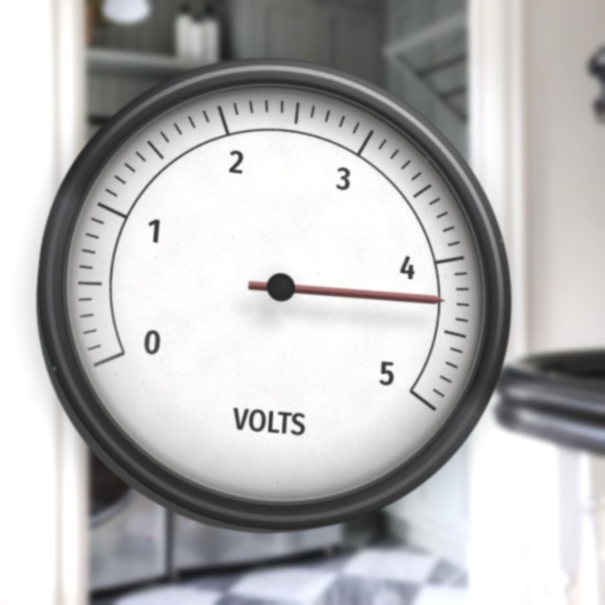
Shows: 4.3 V
